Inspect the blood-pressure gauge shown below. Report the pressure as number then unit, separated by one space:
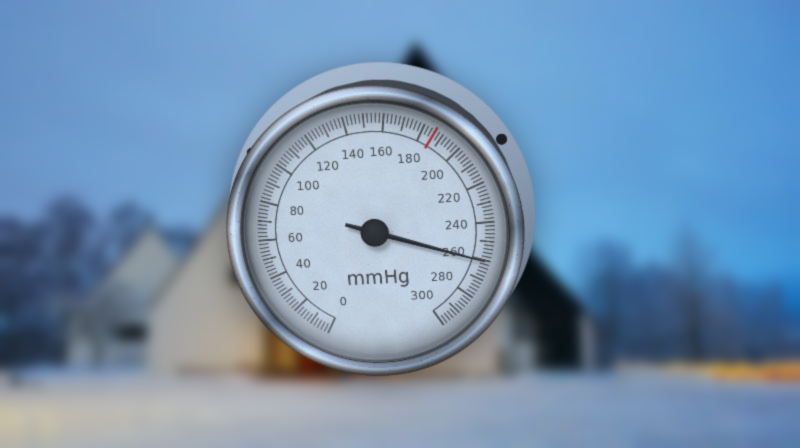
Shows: 260 mmHg
